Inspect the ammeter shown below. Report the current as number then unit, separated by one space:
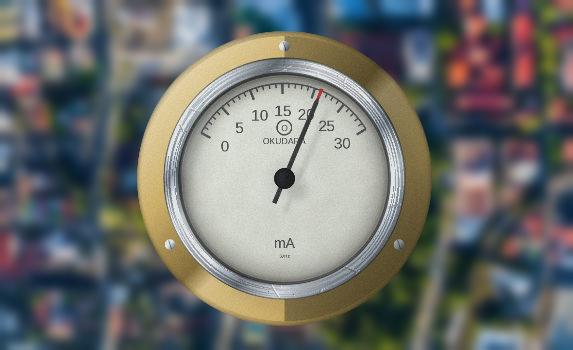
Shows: 21 mA
